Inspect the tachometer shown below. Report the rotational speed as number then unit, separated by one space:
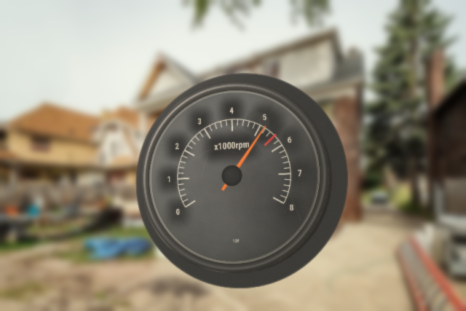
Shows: 5200 rpm
